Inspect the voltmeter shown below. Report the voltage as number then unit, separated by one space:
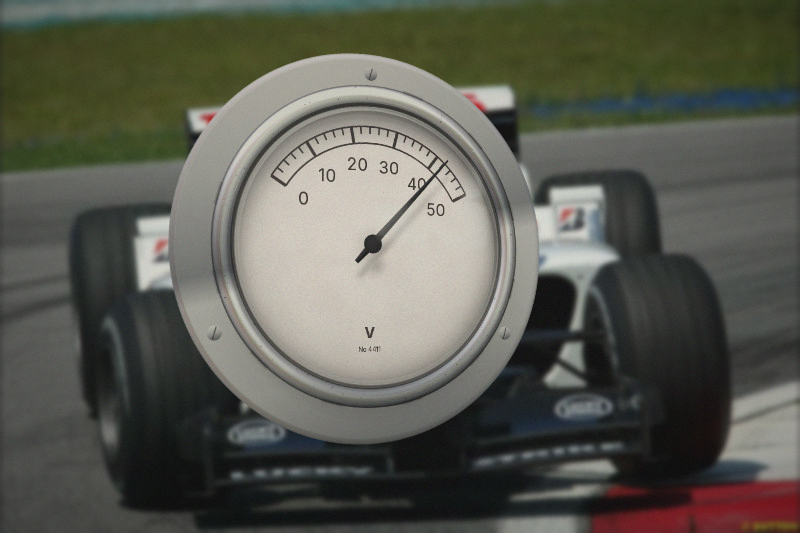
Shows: 42 V
